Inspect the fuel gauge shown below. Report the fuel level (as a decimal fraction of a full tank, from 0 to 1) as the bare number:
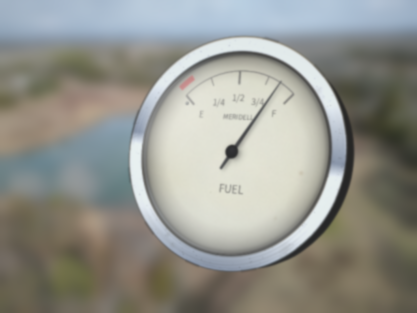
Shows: 0.875
